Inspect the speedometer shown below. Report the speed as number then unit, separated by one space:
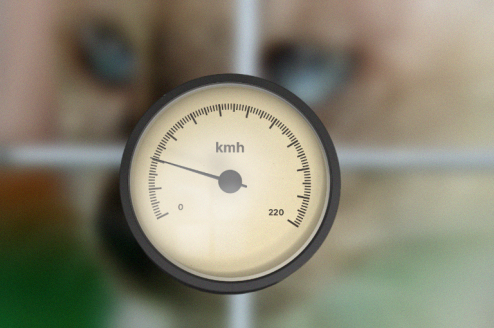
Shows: 40 km/h
